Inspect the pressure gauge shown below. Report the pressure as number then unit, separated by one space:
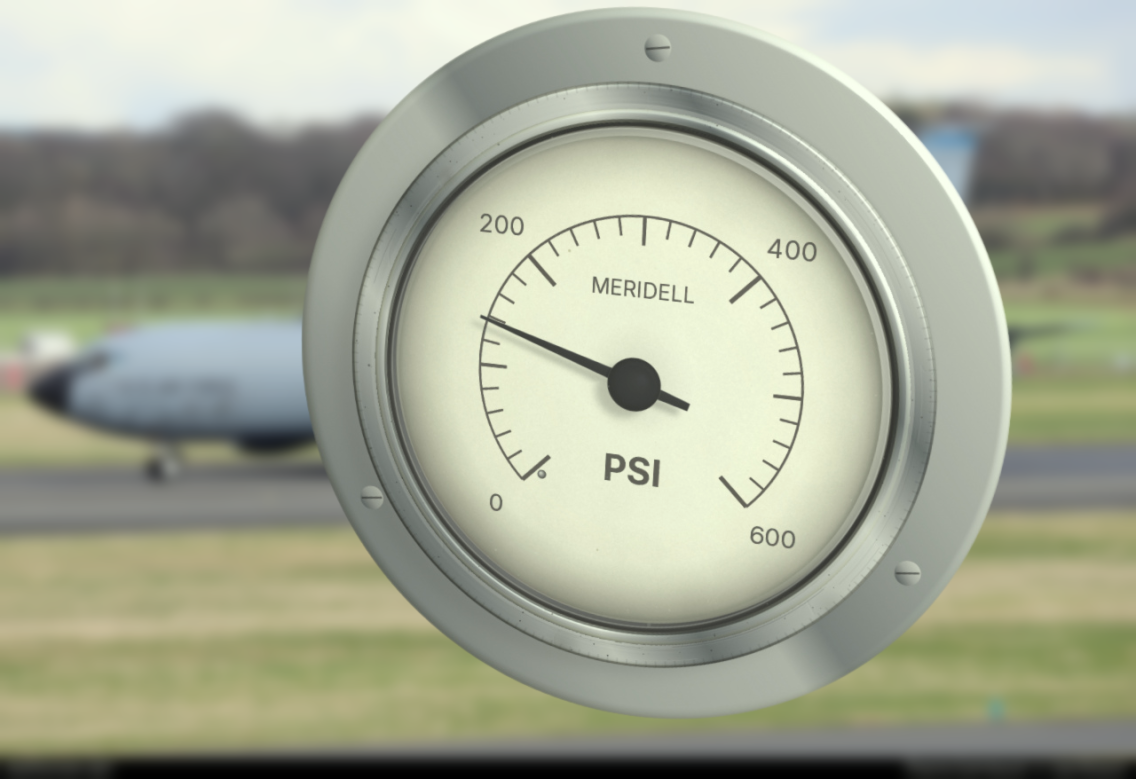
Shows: 140 psi
